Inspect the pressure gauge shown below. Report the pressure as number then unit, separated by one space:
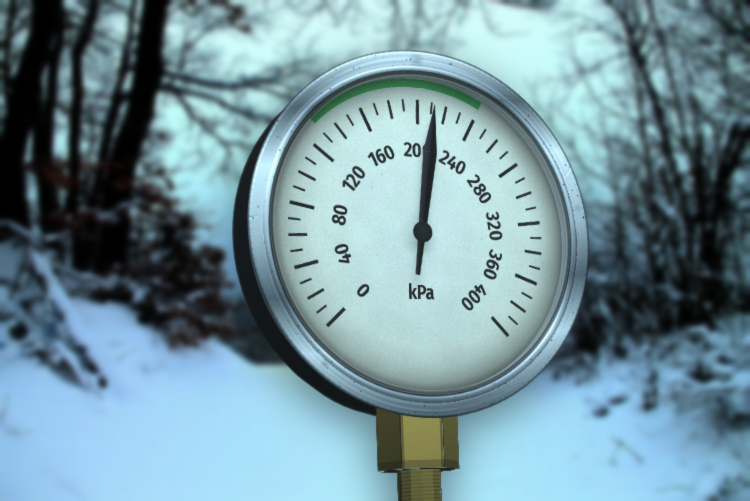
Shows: 210 kPa
